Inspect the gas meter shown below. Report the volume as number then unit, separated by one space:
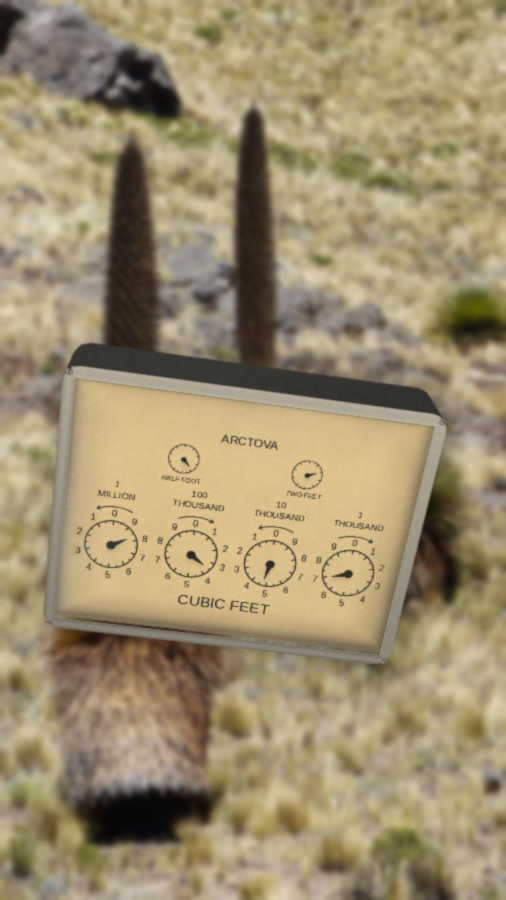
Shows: 834700 ft³
